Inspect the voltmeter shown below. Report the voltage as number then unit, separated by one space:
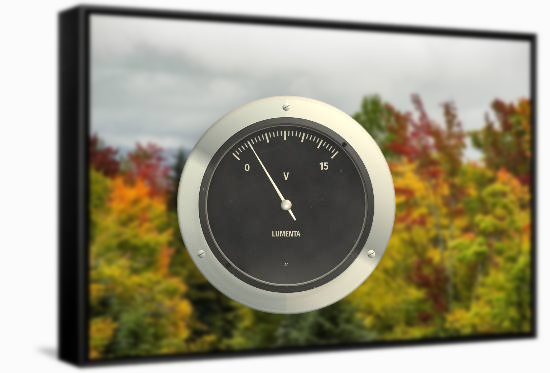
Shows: 2.5 V
